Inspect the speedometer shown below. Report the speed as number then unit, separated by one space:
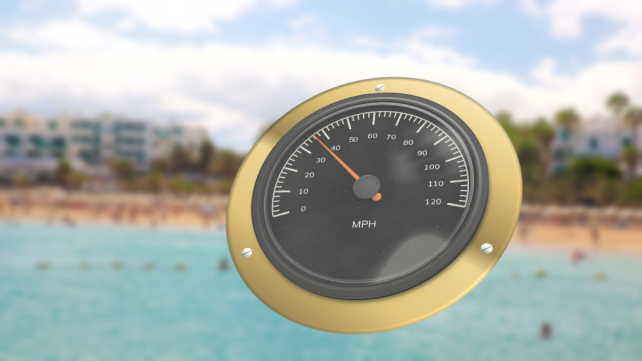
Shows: 36 mph
